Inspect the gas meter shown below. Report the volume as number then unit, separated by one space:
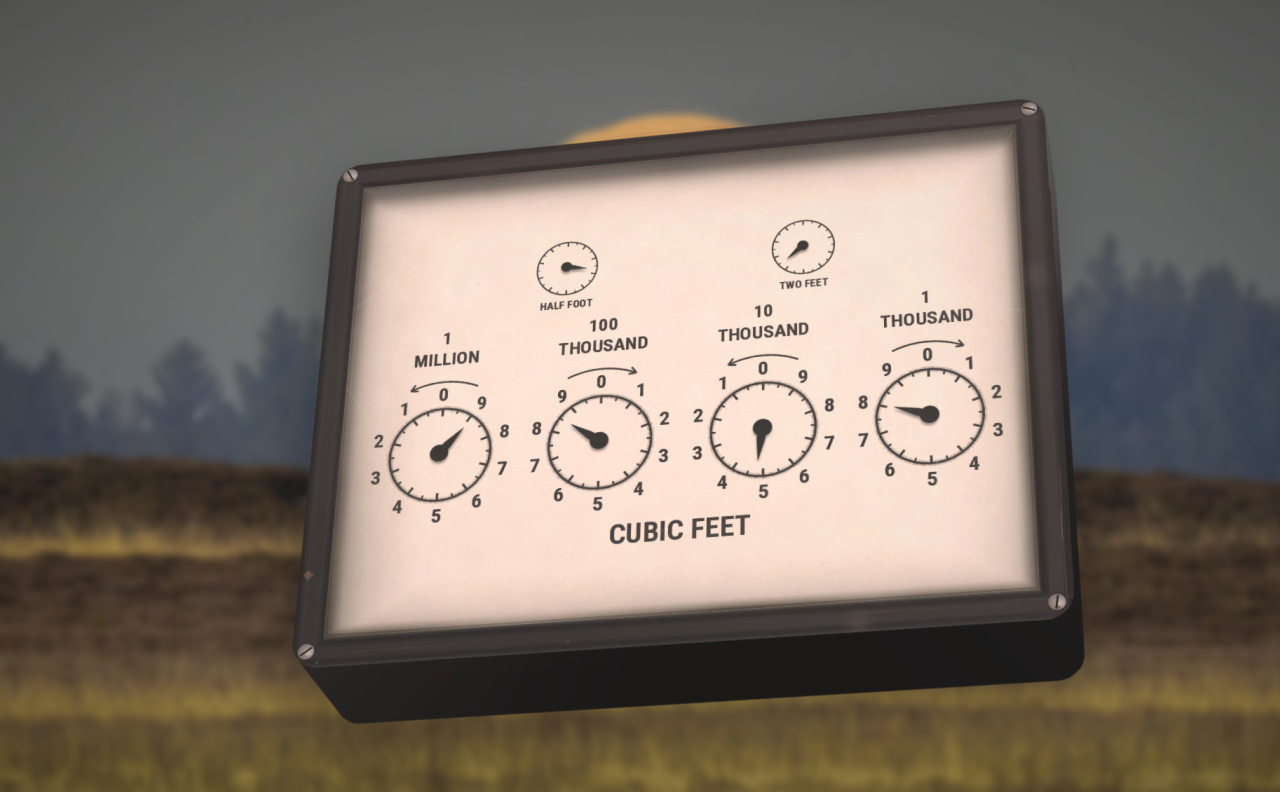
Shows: 884800 ft³
